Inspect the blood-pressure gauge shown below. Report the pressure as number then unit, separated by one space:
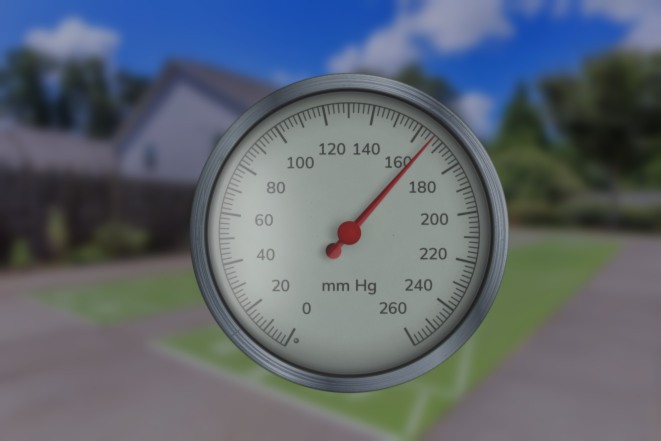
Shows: 166 mmHg
